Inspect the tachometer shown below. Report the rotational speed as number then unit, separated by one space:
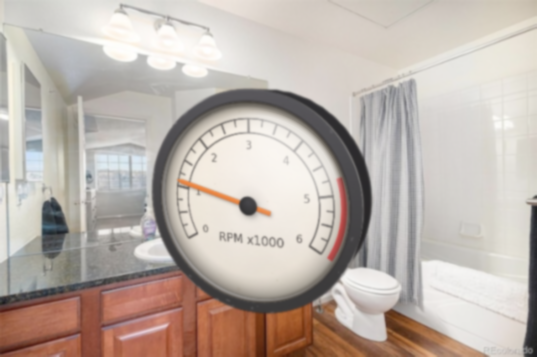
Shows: 1125 rpm
